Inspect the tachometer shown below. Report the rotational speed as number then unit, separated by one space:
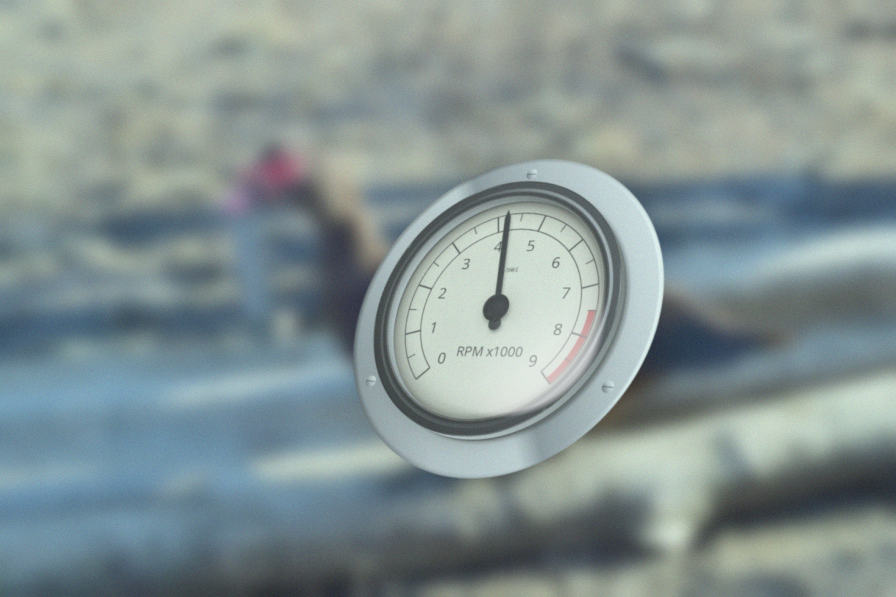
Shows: 4250 rpm
